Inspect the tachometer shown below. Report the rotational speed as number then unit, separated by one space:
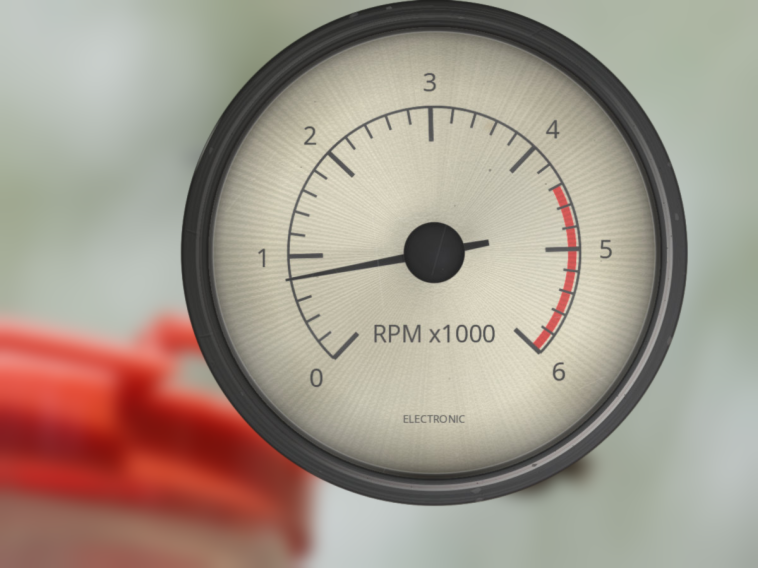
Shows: 800 rpm
